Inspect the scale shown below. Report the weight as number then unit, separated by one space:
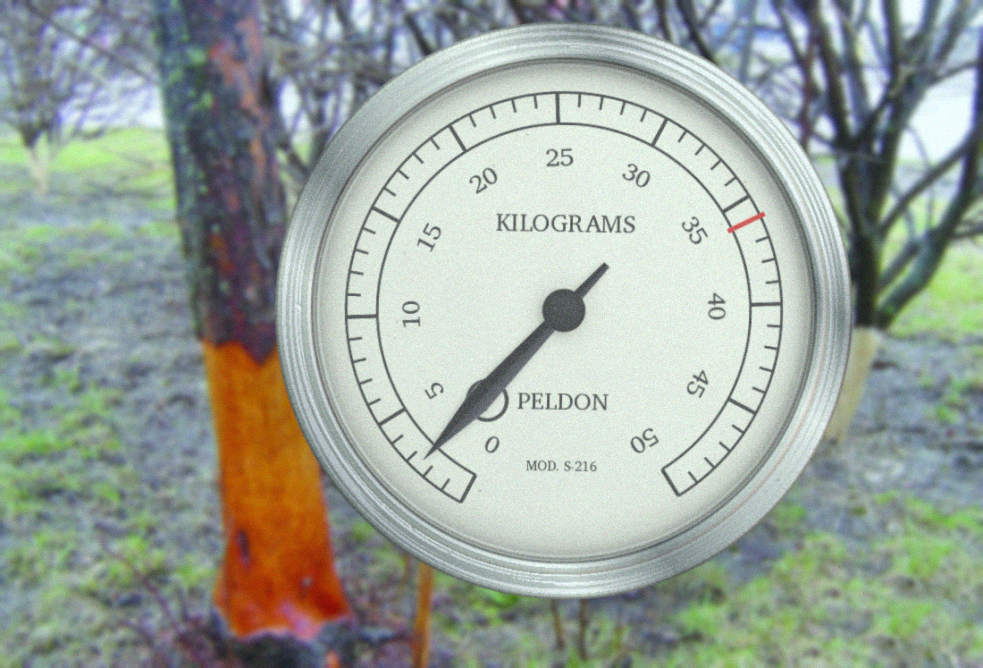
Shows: 2.5 kg
